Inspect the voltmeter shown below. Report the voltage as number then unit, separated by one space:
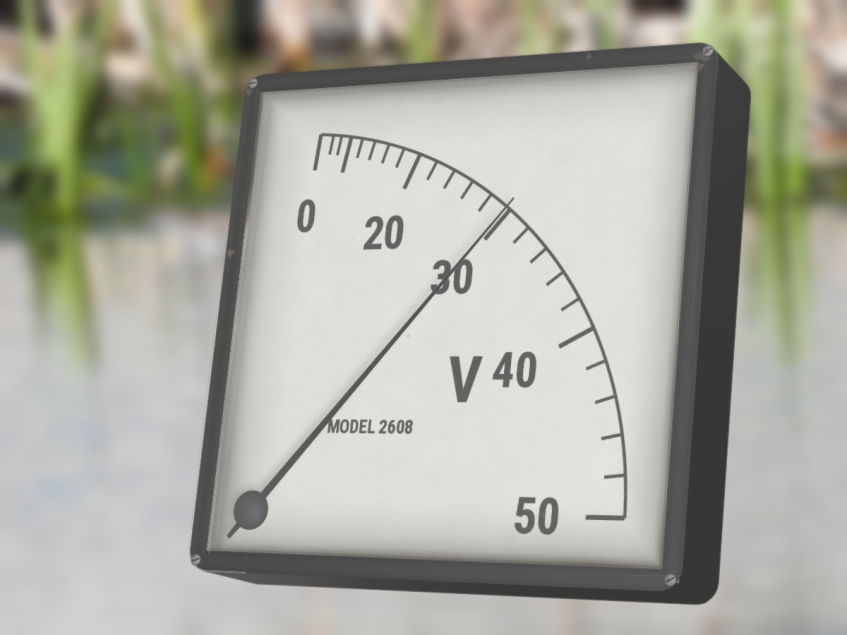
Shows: 30 V
